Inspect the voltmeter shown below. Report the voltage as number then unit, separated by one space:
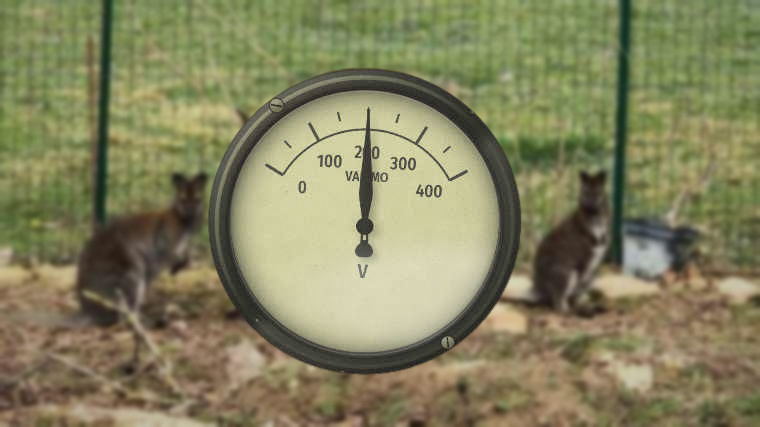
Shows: 200 V
